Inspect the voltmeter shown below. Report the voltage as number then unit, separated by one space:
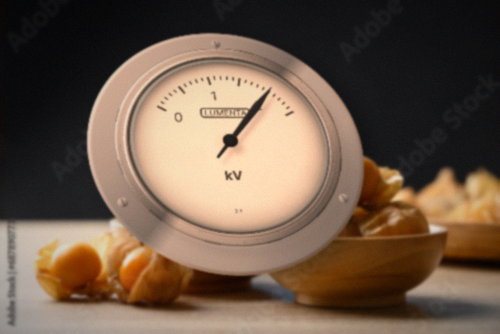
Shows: 2 kV
